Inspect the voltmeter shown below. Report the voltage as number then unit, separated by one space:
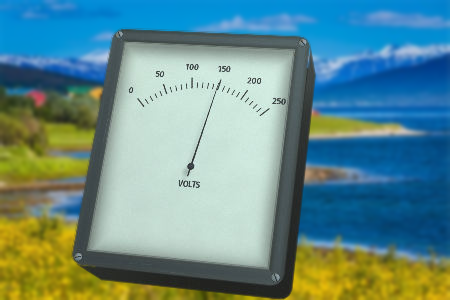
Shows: 150 V
